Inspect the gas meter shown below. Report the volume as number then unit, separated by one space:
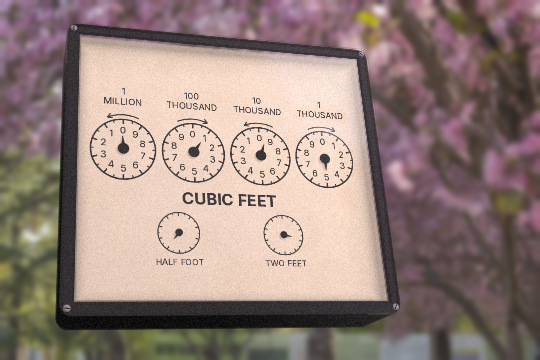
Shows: 9500 ft³
